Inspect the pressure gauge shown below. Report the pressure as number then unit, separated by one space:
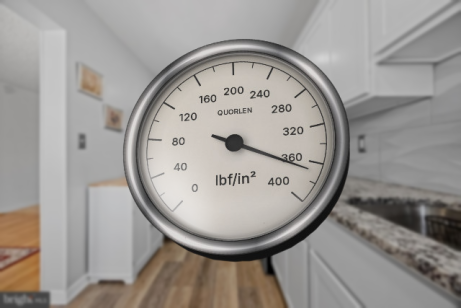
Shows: 370 psi
